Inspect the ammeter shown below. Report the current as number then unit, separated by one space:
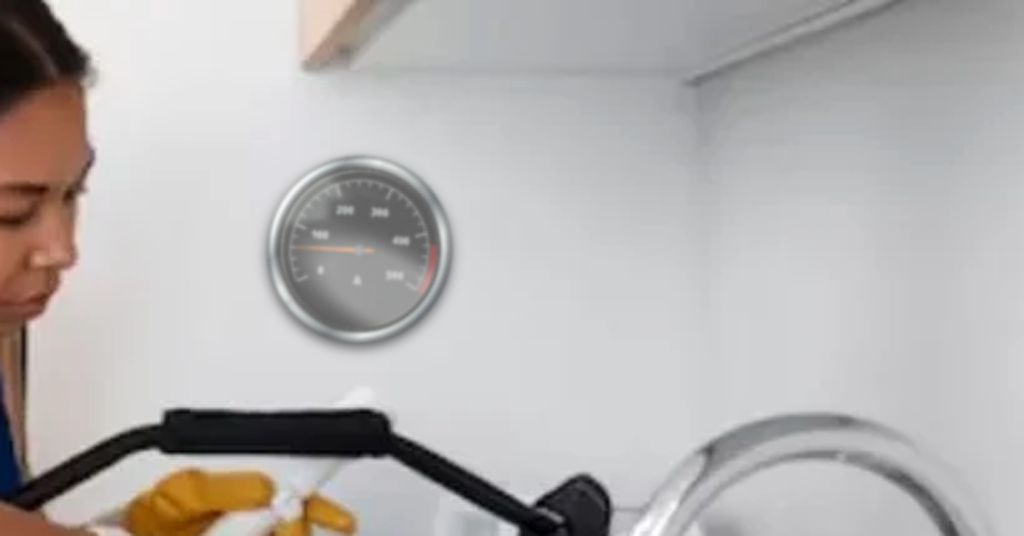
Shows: 60 A
